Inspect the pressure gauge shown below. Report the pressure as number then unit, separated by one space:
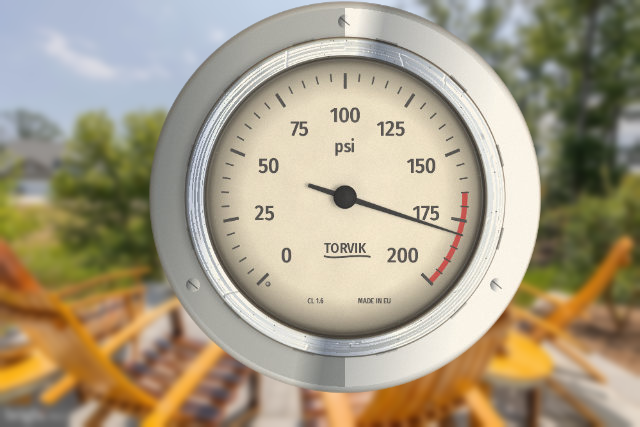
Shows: 180 psi
